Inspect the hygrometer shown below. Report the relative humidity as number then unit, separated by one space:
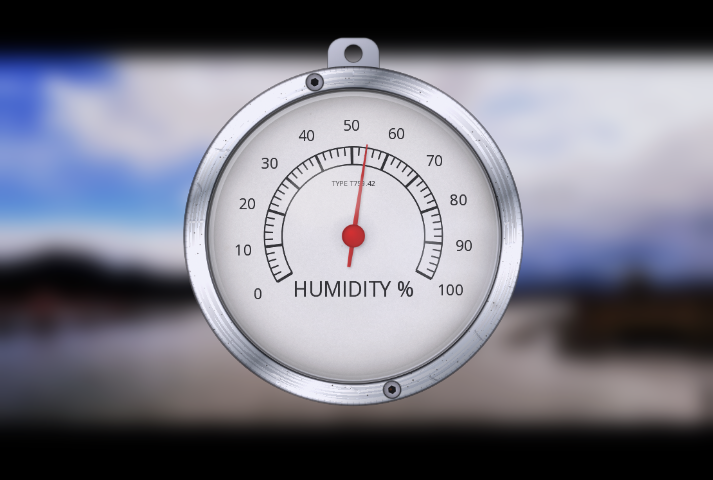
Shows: 54 %
